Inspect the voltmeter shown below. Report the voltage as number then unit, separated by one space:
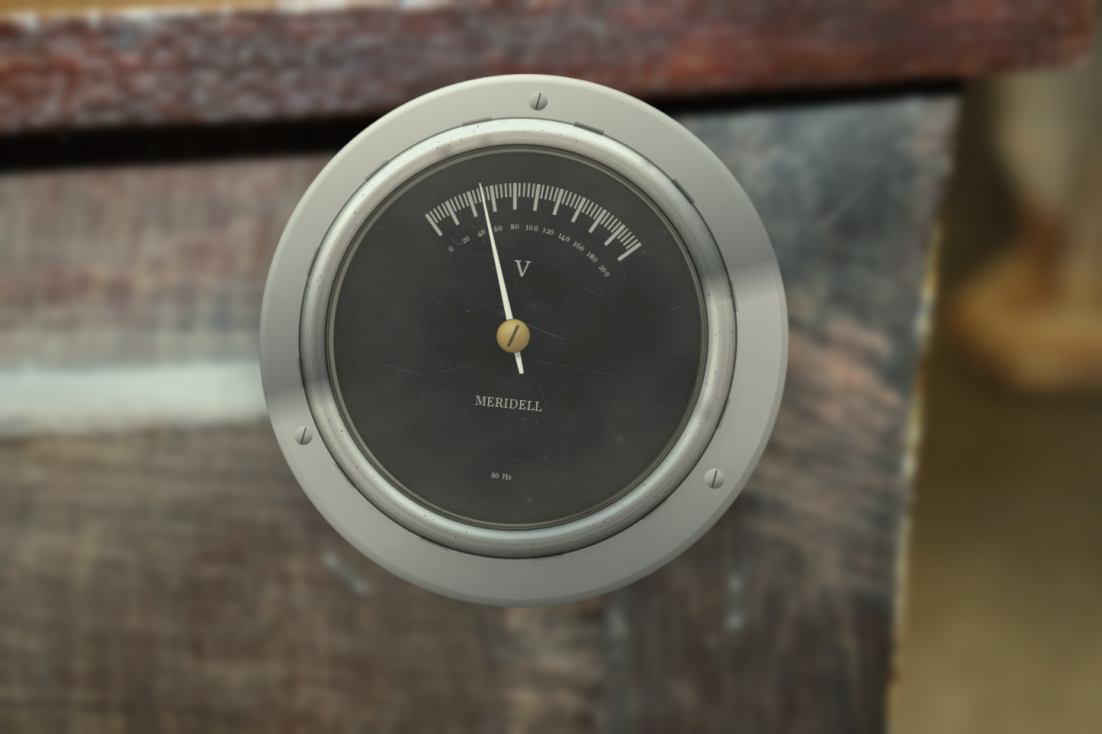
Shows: 52 V
